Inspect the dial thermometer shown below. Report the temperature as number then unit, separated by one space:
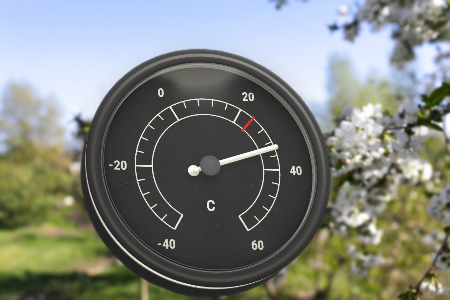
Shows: 34 °C
